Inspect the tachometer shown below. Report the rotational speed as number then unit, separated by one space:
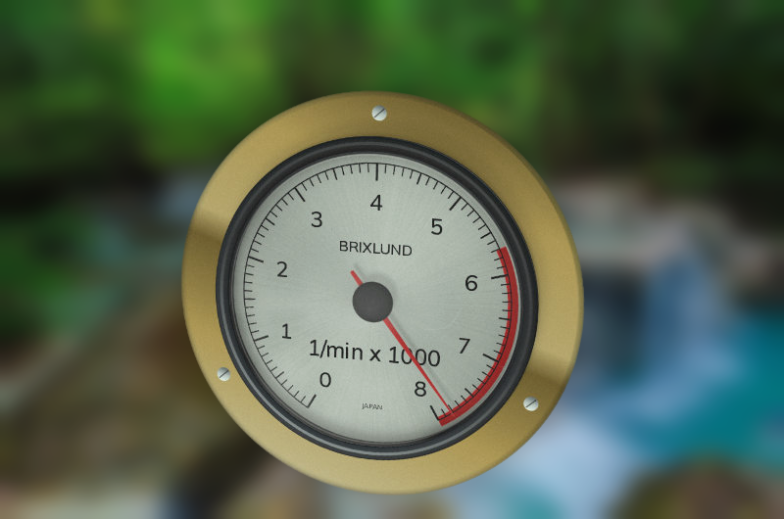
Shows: 7800 rpm
